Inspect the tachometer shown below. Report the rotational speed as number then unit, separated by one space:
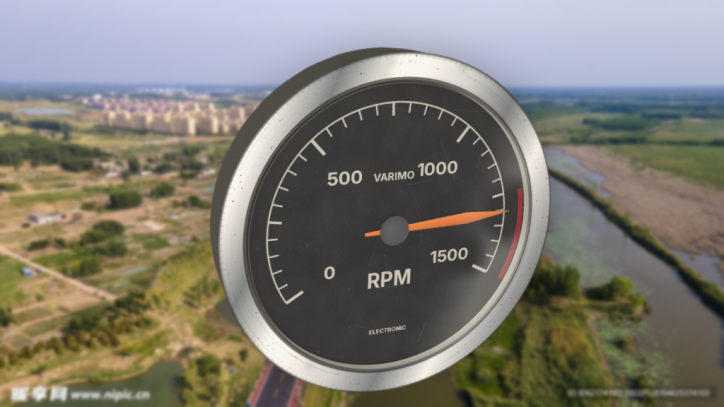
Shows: 1300 rpm
